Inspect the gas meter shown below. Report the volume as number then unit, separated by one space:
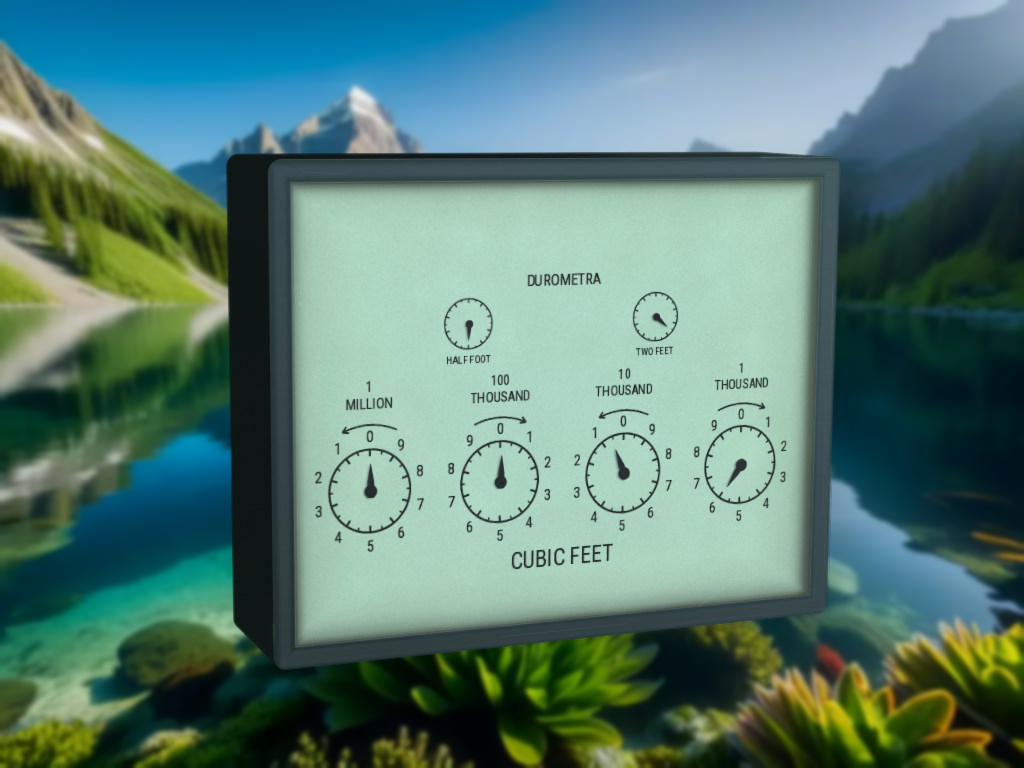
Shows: 600 ft³
